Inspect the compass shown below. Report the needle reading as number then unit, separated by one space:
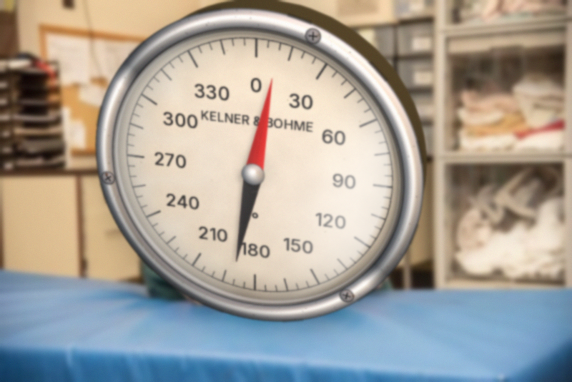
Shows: 10 °
